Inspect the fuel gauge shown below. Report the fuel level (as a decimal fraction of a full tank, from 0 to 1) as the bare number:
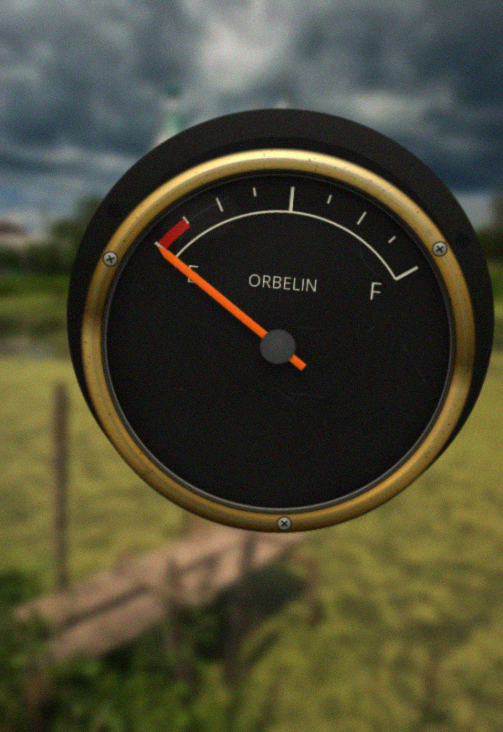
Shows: 0
